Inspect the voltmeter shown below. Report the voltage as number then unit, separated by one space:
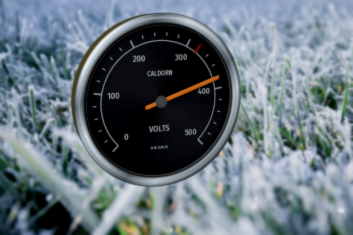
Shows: 380 V
